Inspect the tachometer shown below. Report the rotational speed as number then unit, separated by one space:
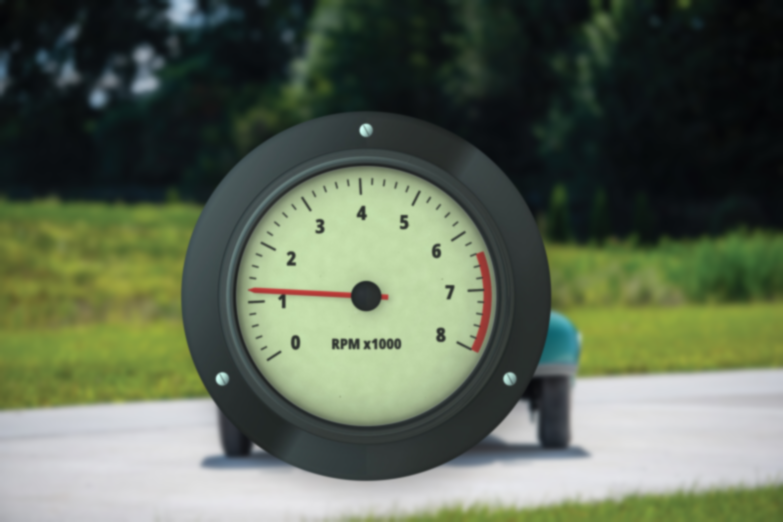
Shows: 1200 rpm
